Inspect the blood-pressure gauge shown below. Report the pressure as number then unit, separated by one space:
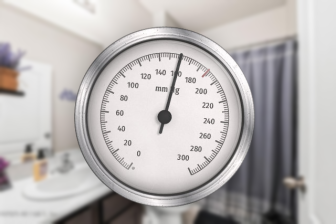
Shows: 160 mmHg
